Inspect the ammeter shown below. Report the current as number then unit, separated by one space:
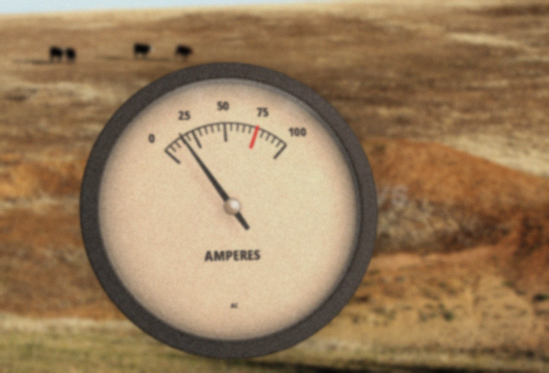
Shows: 15 A
